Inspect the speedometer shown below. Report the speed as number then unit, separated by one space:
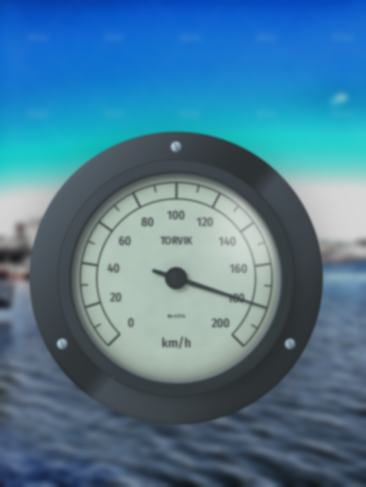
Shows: 180 km/h
